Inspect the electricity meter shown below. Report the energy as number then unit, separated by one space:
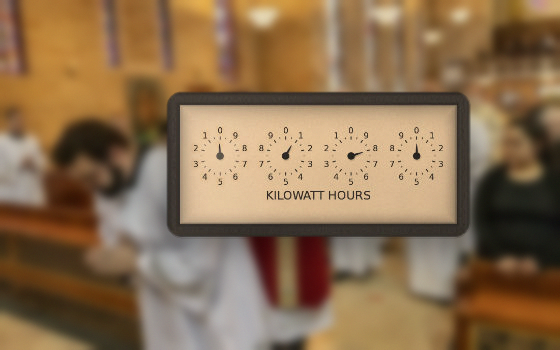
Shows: 80 kWh
